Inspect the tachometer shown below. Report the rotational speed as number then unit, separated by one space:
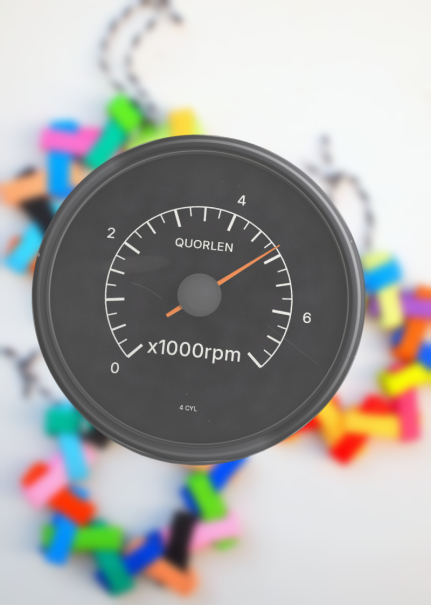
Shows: 4875 rpm
